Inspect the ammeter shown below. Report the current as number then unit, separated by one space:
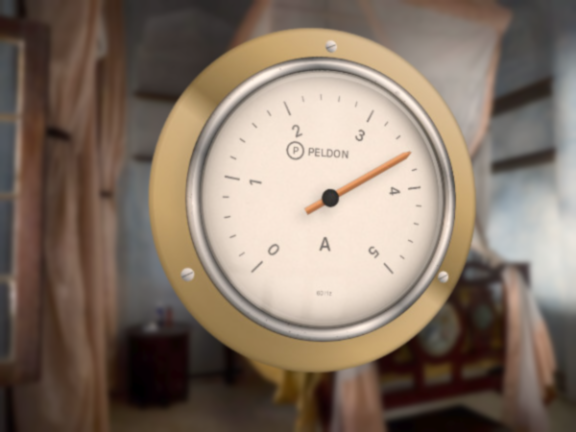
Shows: 3.6 A
